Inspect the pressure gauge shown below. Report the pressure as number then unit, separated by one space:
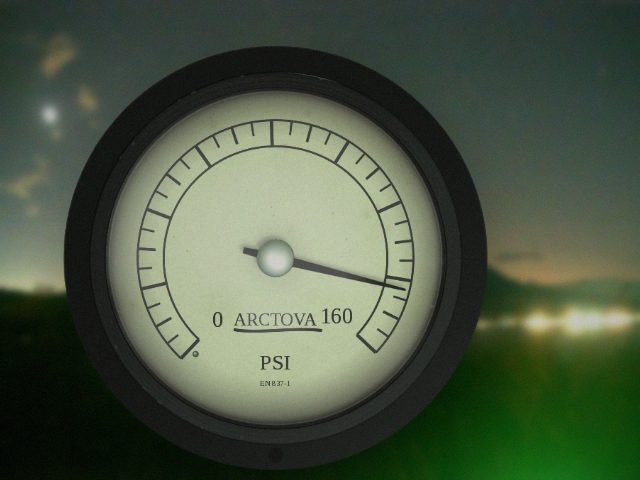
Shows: 142.5 psi
